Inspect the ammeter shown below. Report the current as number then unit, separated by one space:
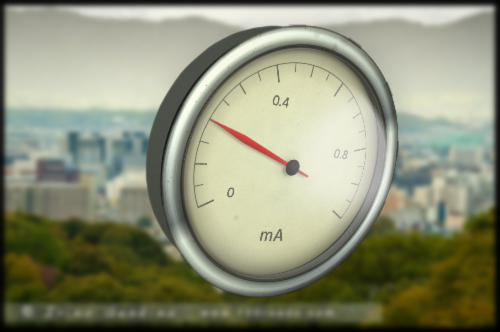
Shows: 0.2 mA
